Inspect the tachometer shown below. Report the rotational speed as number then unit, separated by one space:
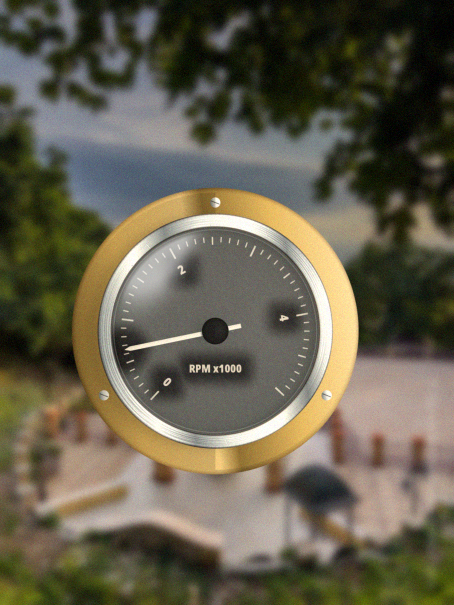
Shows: 650 rpm
